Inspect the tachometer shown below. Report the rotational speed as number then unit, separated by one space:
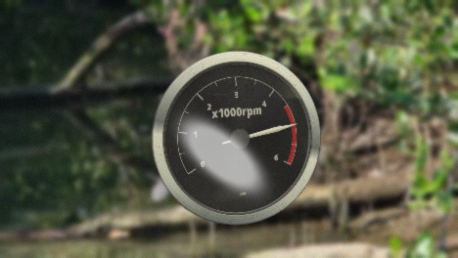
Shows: 5000 rpm
